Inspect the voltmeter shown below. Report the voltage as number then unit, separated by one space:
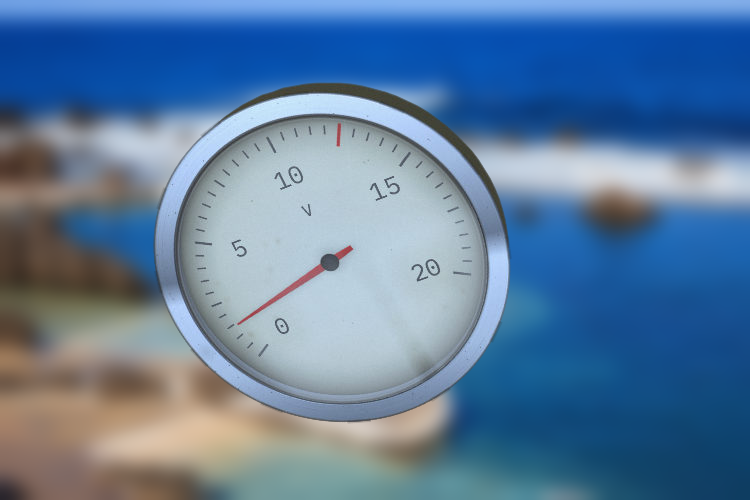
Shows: 1.5 V
